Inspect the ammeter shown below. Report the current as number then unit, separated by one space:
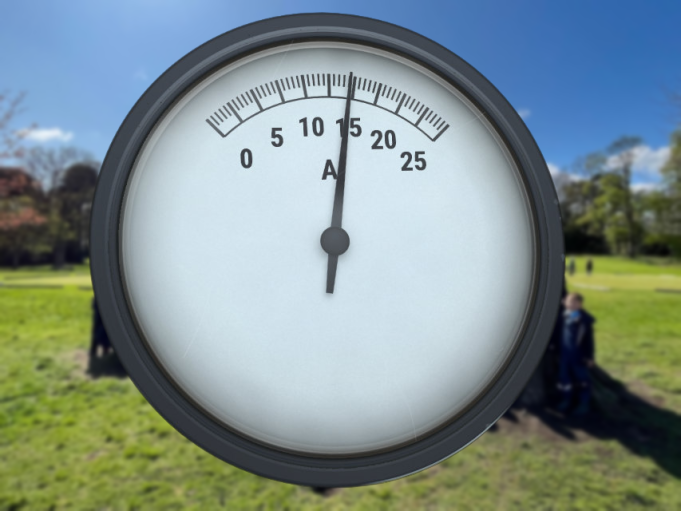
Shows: 14.5 A
